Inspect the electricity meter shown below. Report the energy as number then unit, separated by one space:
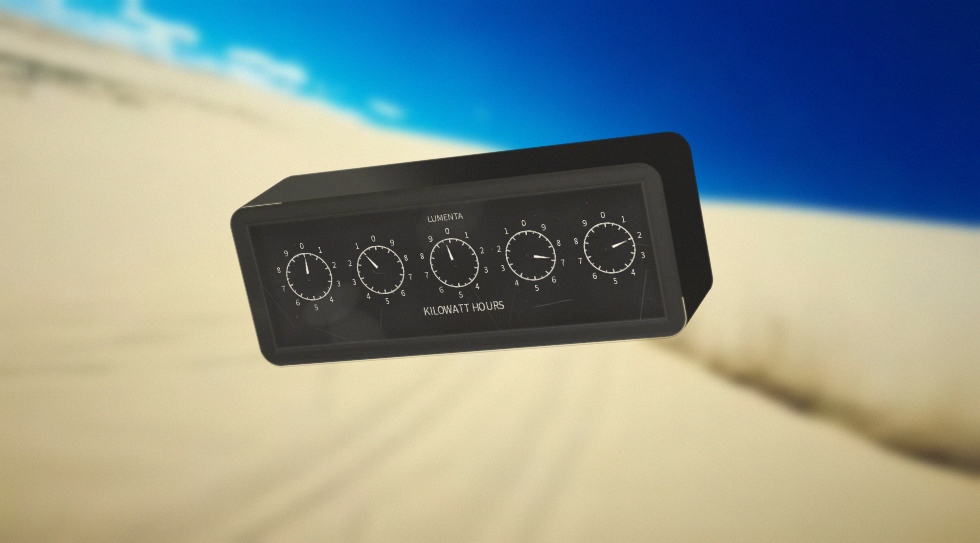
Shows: 972 kWh
